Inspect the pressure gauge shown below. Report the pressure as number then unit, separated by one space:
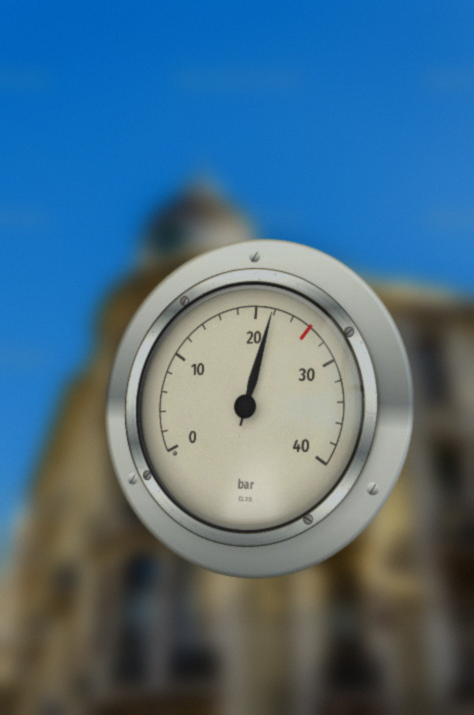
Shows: 22 bar
